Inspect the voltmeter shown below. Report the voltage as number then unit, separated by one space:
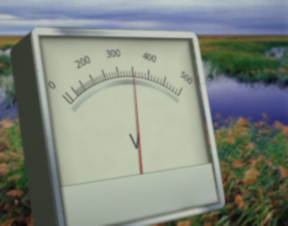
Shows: 350 V
